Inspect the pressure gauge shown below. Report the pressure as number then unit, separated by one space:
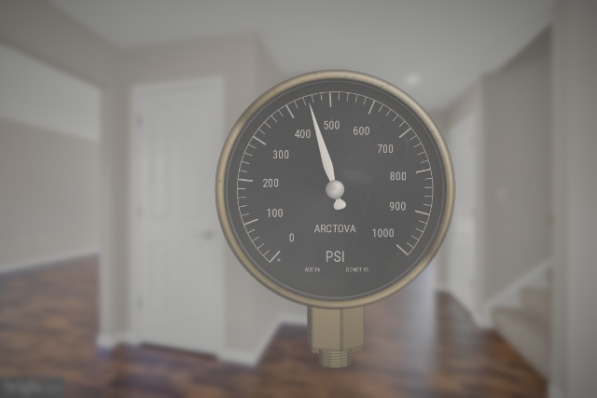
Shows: 450 psi
